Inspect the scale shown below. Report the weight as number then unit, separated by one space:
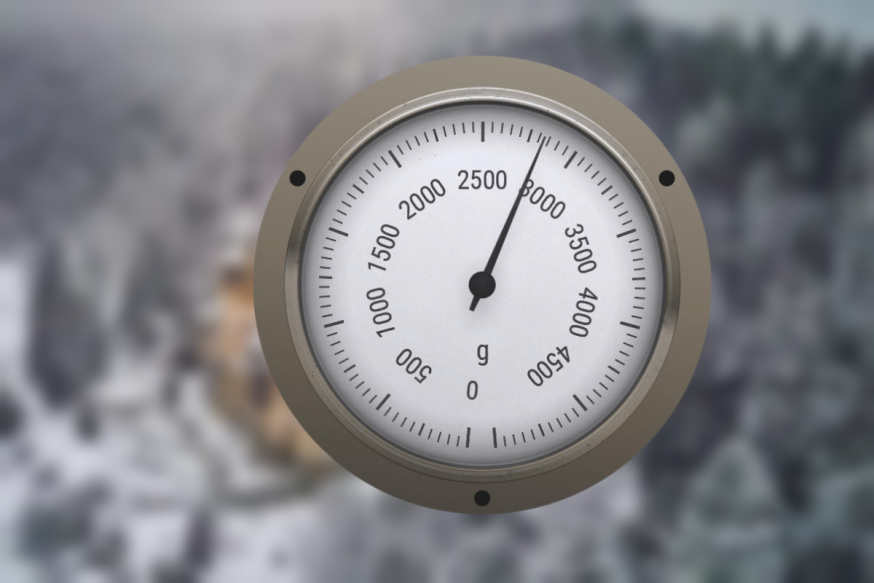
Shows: 2825 g
